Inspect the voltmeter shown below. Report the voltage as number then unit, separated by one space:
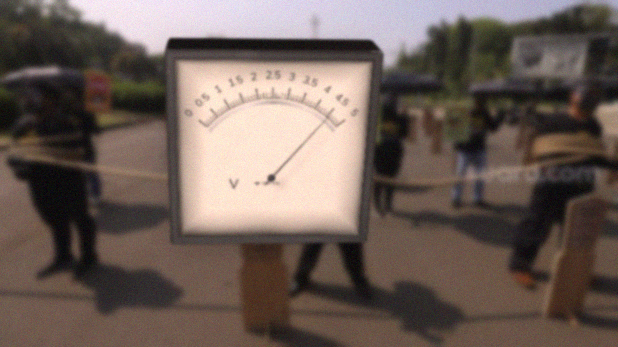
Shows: 4.5 V
